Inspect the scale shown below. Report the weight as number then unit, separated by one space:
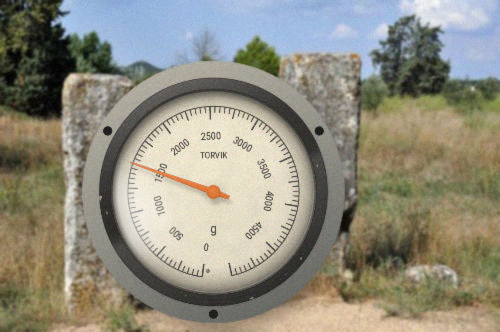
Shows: 1500 g
